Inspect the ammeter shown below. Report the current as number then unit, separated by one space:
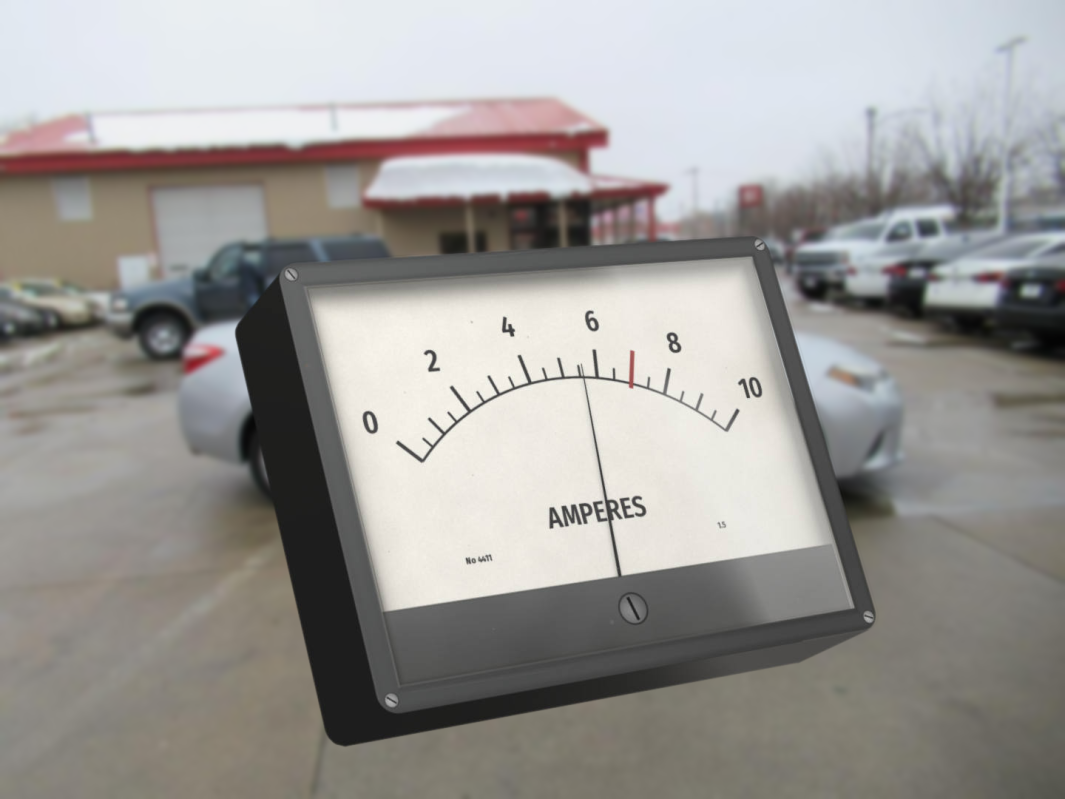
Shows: 5.5 A
